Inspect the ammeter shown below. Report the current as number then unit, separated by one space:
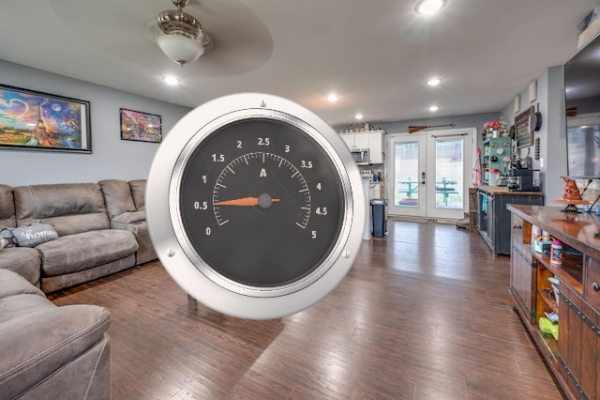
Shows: 0.5 A
